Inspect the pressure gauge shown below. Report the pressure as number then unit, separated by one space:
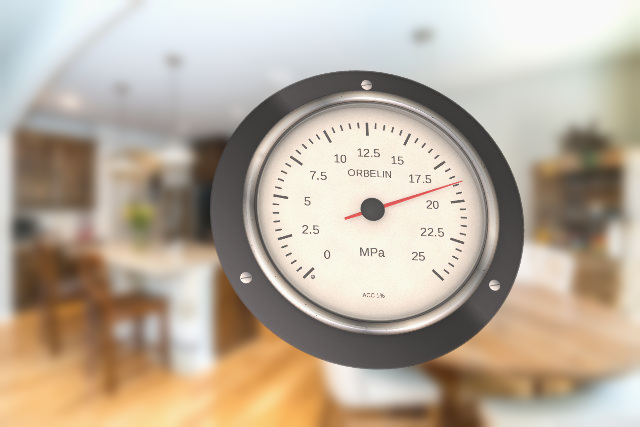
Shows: 19 MPa
